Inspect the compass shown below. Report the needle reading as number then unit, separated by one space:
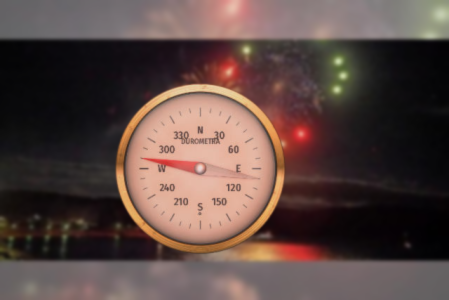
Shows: 280 °
